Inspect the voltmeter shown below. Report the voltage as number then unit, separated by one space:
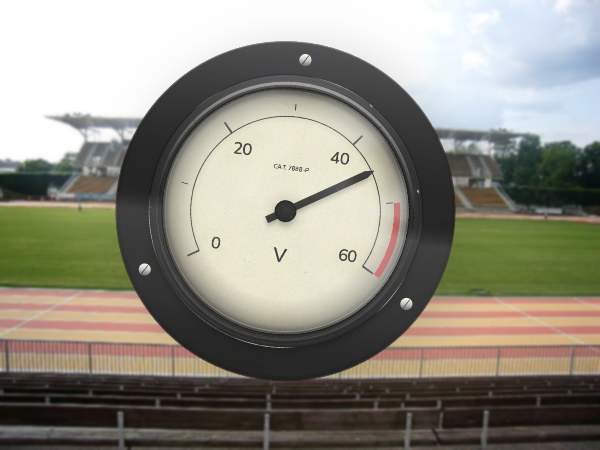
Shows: 45 V
